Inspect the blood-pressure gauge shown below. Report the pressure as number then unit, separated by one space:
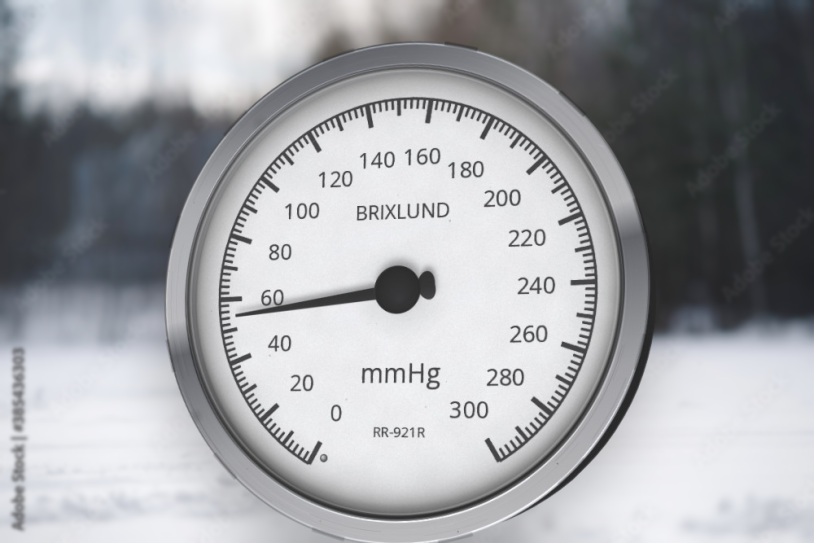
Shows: 54 mmHg
